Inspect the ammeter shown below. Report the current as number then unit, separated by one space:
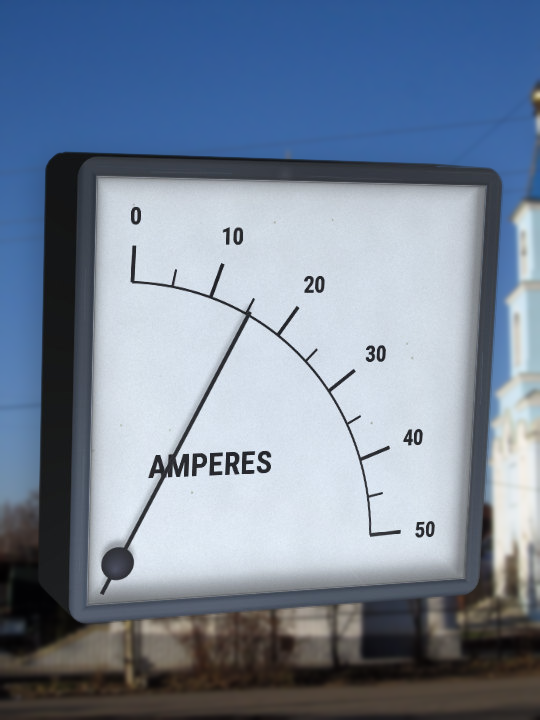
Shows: 15 A
